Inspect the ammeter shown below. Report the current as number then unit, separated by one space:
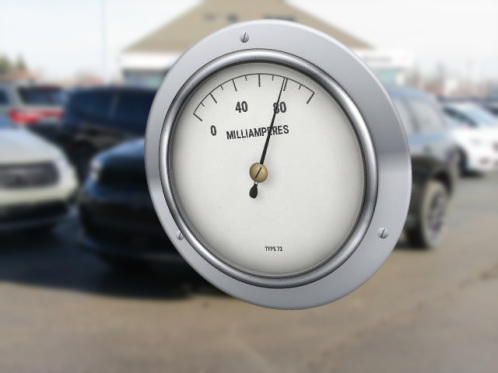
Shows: 80 mA
